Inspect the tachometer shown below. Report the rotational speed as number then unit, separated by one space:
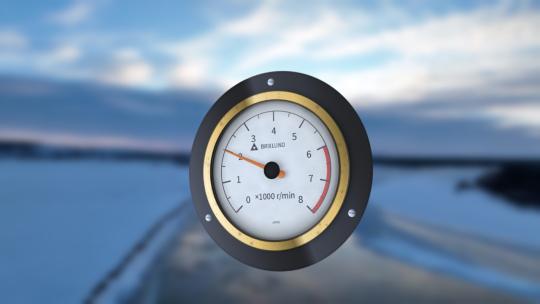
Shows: 2000 rpm
